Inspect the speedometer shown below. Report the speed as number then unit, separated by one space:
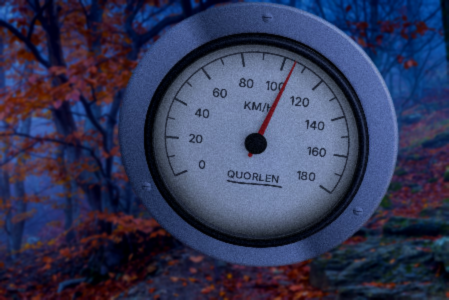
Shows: 105 km/h
